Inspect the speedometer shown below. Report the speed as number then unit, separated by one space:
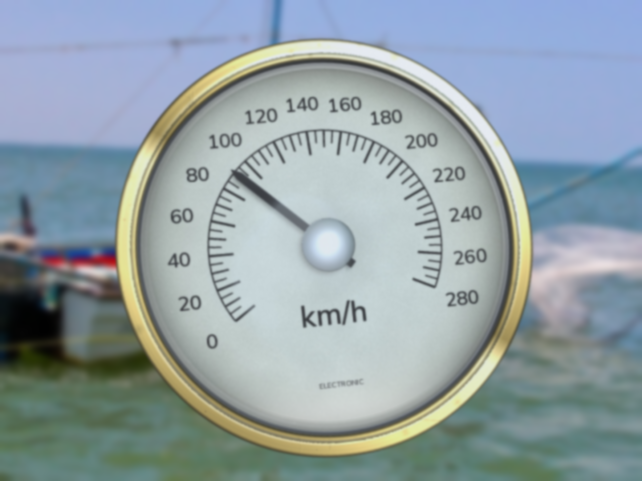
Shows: 90 km/h
